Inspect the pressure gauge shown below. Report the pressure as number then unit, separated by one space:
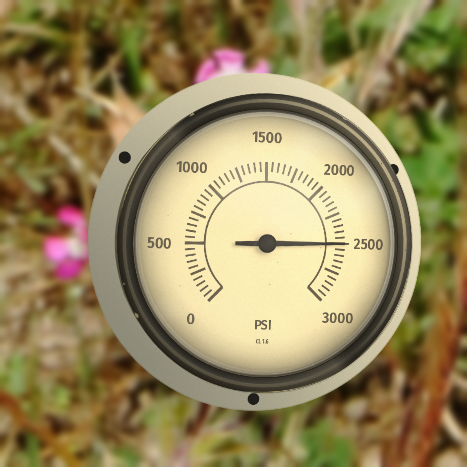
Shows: 2500 psi
